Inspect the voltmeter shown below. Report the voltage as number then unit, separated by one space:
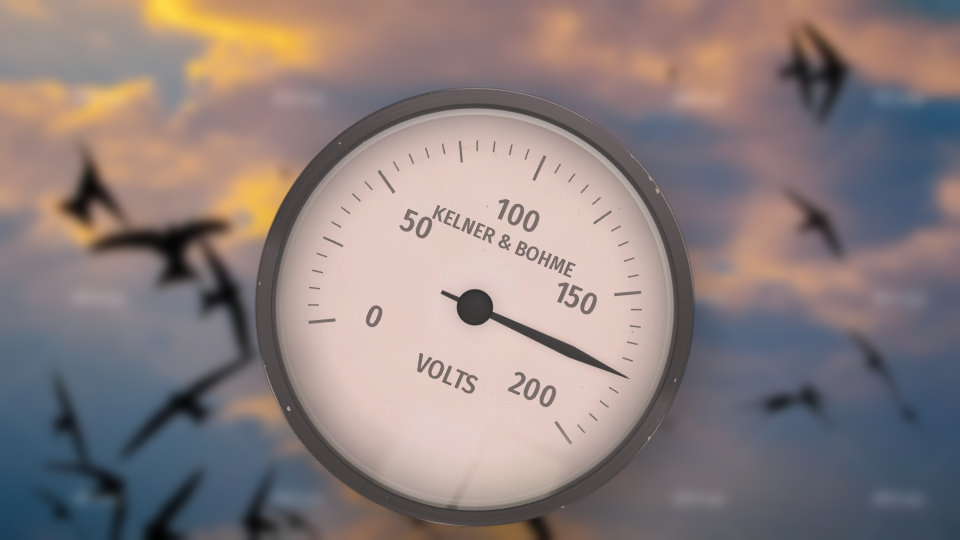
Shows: 175 V
